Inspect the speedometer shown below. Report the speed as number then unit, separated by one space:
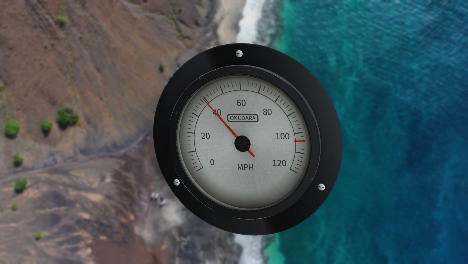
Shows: 40 mph
